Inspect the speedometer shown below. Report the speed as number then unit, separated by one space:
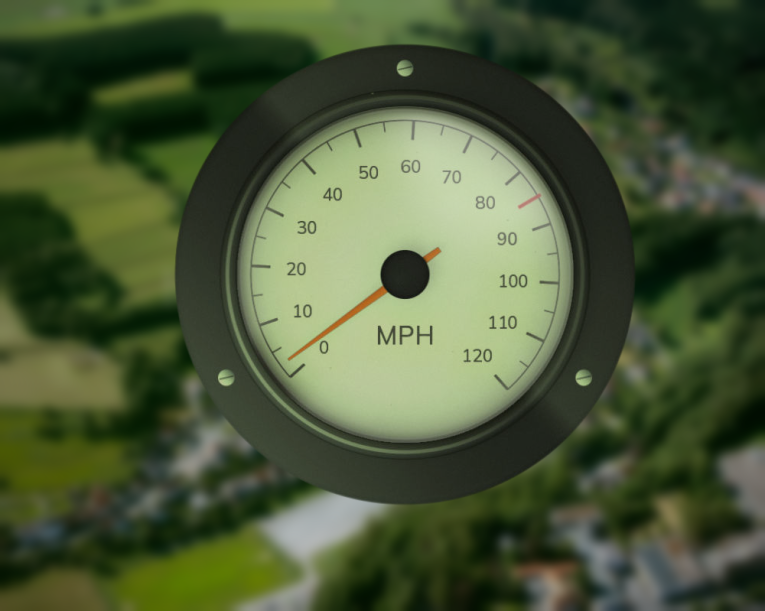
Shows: 2.5 mph
